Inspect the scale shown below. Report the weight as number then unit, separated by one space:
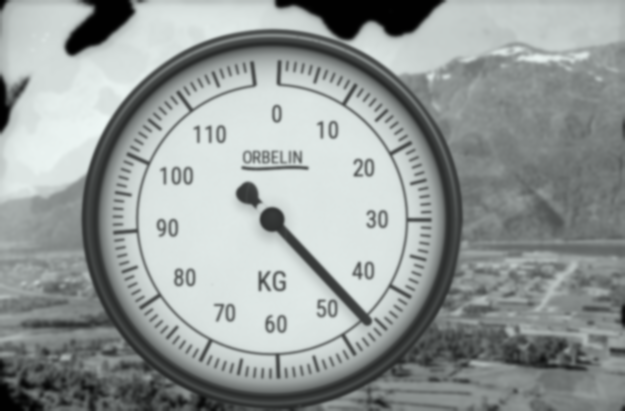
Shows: 46 kg
